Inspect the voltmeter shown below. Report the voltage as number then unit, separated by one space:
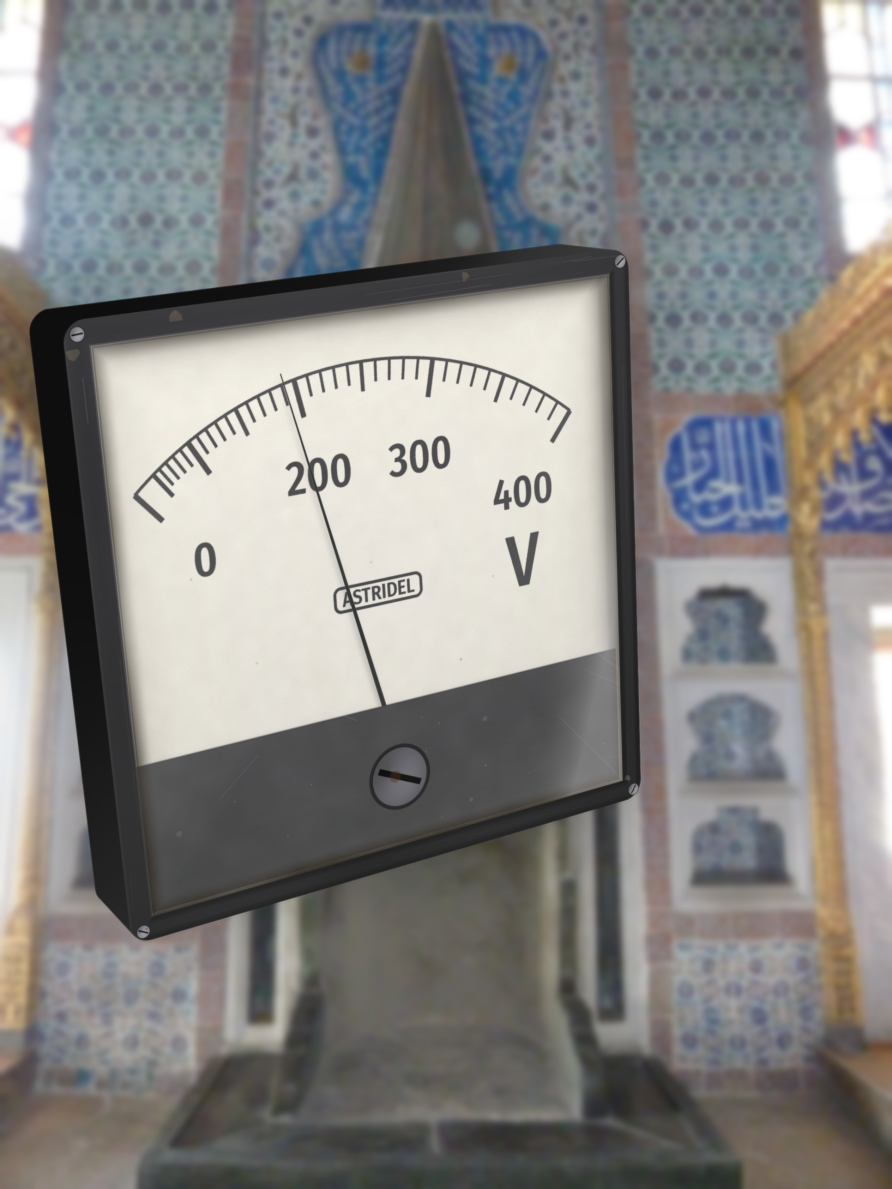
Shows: 190 V
